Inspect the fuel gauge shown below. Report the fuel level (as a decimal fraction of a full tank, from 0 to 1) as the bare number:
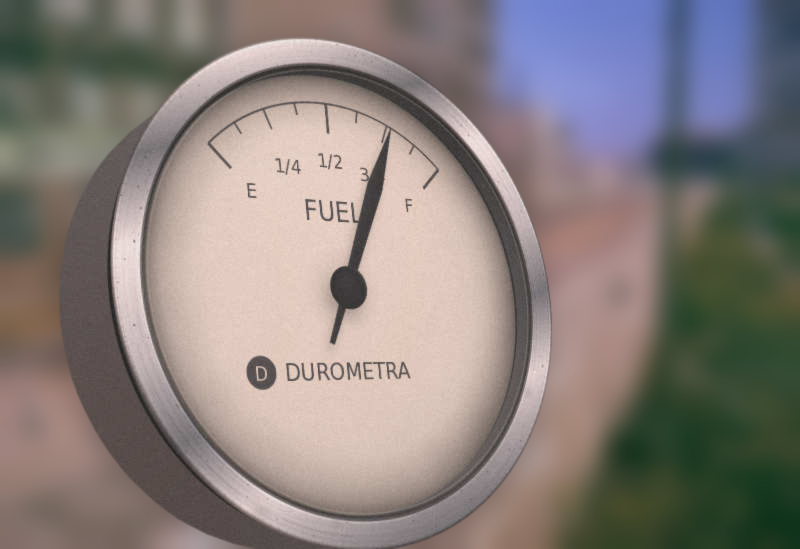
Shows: 0.75
